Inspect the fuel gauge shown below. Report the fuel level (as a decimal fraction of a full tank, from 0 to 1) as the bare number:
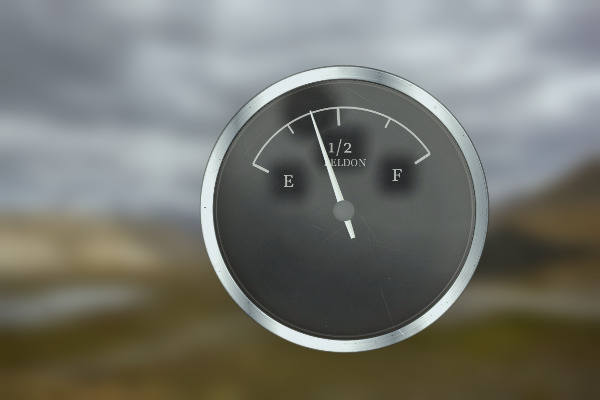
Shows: 0.375
